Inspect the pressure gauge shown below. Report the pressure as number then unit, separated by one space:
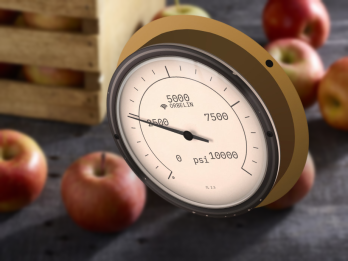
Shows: 2500 psi
